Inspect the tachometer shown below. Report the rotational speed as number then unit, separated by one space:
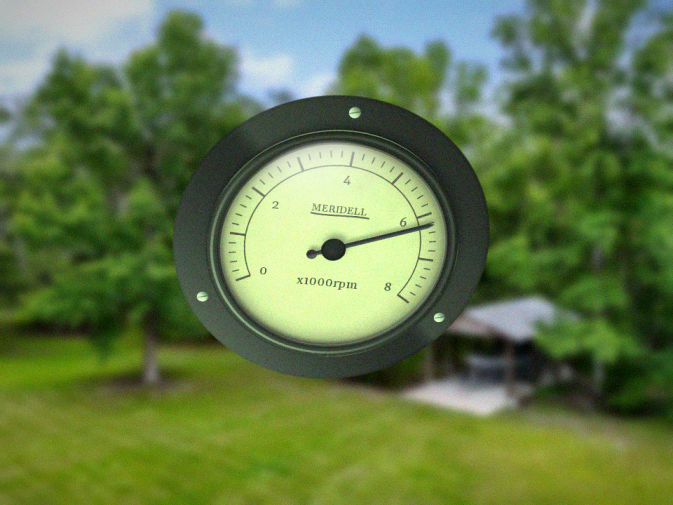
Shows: 6200 rpm
